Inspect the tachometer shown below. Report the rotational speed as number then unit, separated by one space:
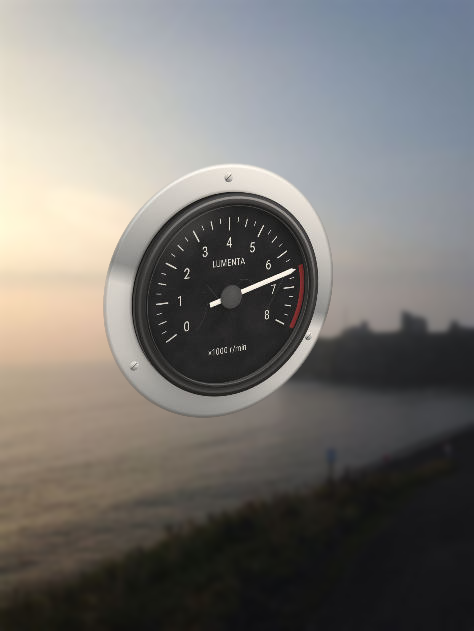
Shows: 6500 rpm
